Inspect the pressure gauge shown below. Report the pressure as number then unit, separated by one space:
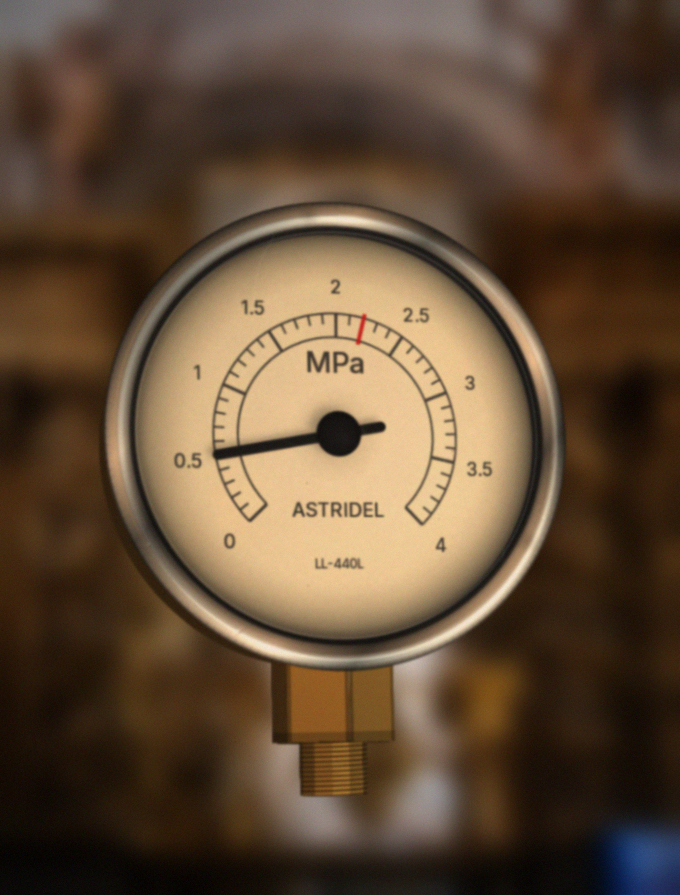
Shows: 0.5 MPa
